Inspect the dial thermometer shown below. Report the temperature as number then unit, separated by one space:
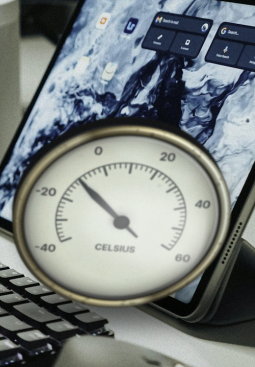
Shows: -10 °C
